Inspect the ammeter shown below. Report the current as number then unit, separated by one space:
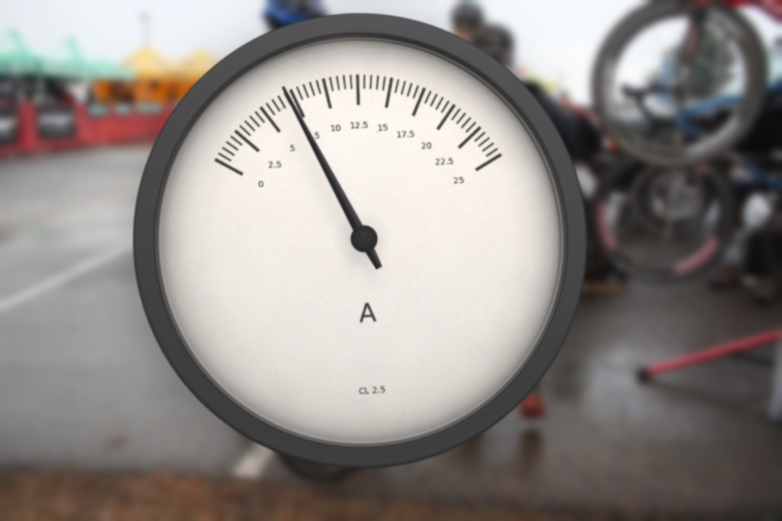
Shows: 7 A
